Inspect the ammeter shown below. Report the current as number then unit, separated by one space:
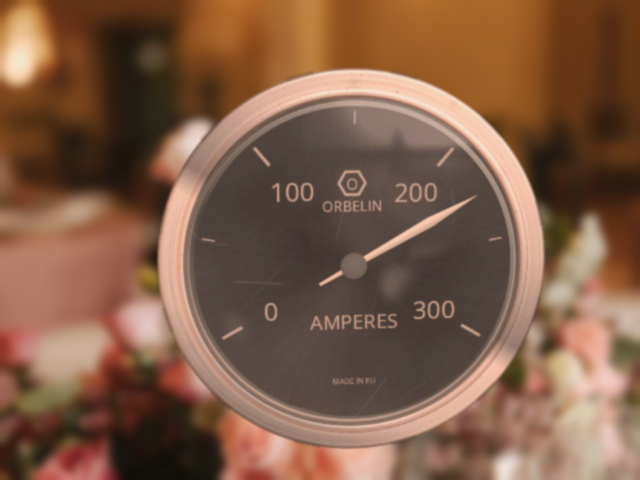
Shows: 225 A
